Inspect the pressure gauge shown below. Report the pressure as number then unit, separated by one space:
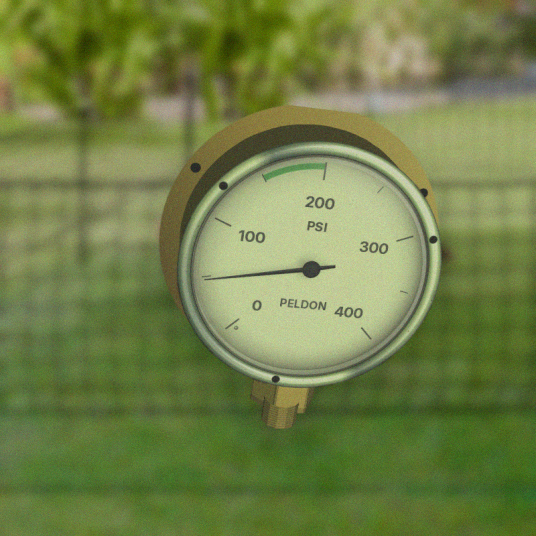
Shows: 50 psi
